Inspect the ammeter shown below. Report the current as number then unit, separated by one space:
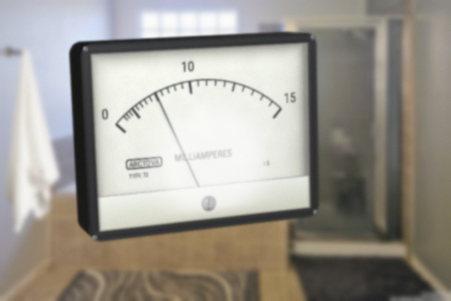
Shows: 7.5 mA
